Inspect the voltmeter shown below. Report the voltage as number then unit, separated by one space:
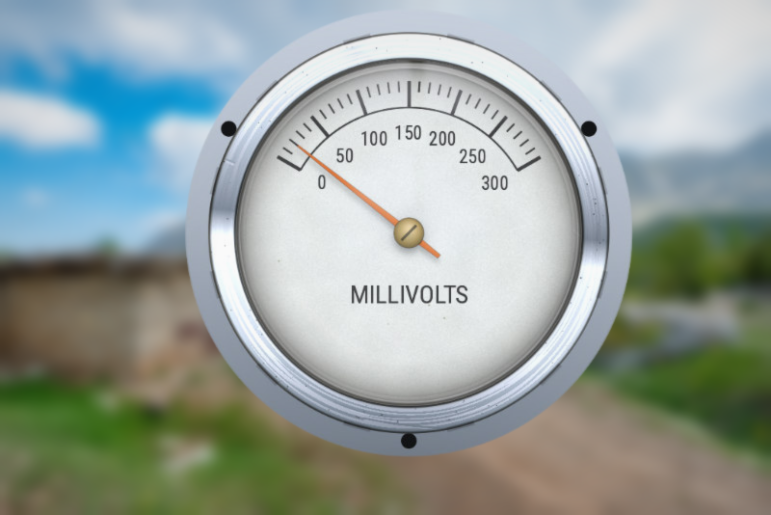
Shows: 20 mV
